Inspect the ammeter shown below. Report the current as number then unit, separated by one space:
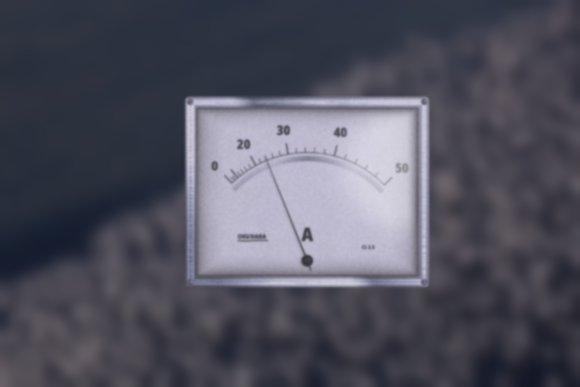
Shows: 24 A
